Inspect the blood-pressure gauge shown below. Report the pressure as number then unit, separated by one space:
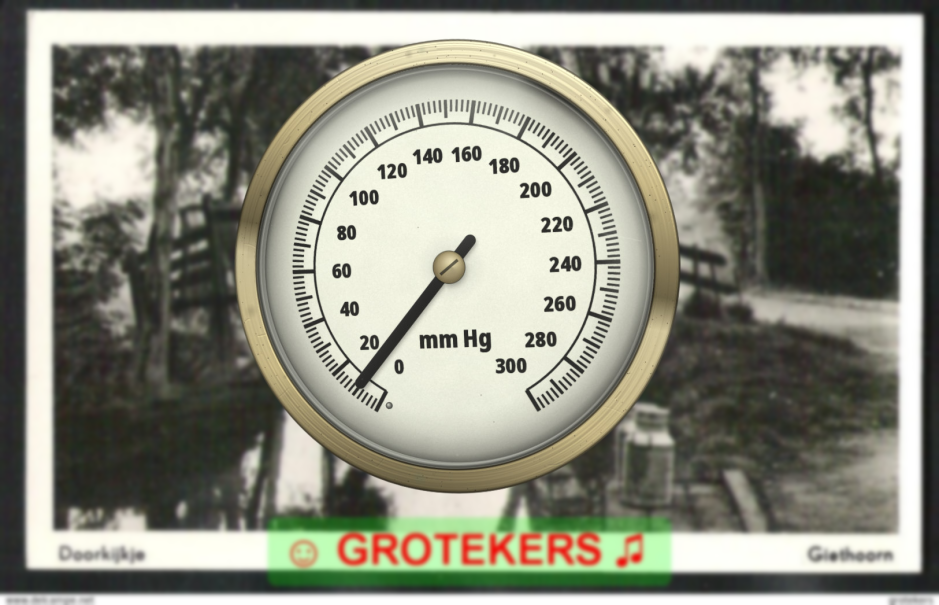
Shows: 10 mmHg
